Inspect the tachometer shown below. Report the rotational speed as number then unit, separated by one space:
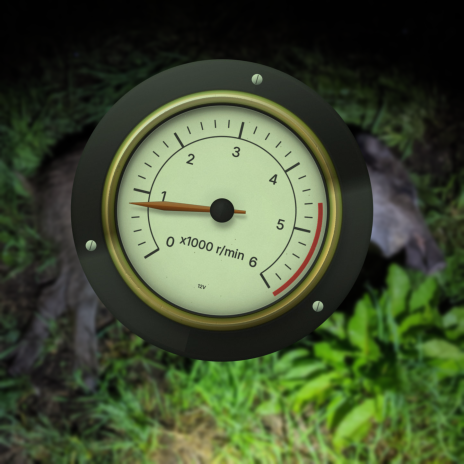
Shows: 800 rpm
